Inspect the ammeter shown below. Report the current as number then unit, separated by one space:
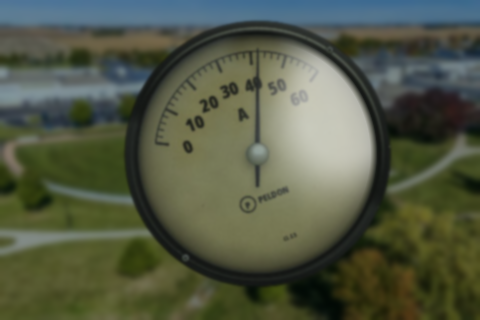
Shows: 42 A
